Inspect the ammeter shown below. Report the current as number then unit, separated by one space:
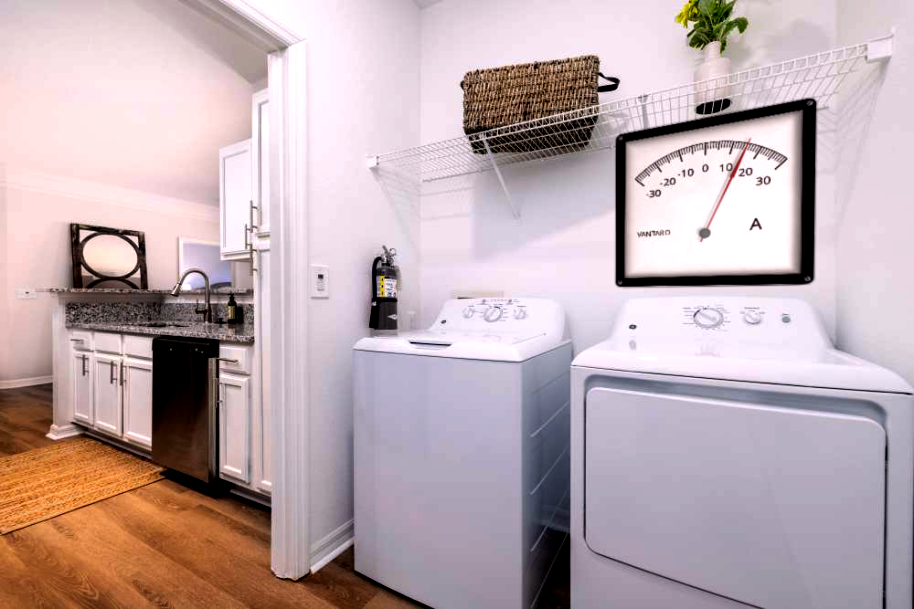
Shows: 15 A
